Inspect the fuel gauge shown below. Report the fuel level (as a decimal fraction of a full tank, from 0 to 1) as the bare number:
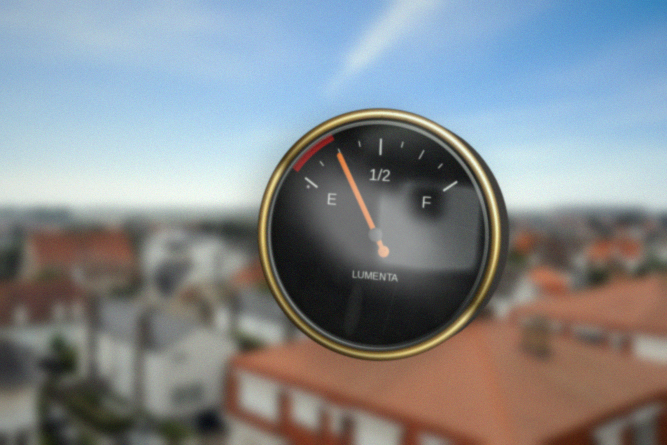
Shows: 0.25
